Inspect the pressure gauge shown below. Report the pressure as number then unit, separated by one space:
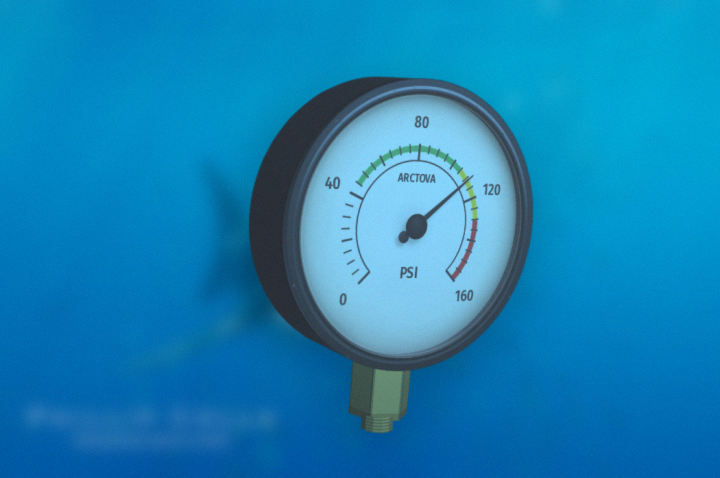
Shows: 110 psi
